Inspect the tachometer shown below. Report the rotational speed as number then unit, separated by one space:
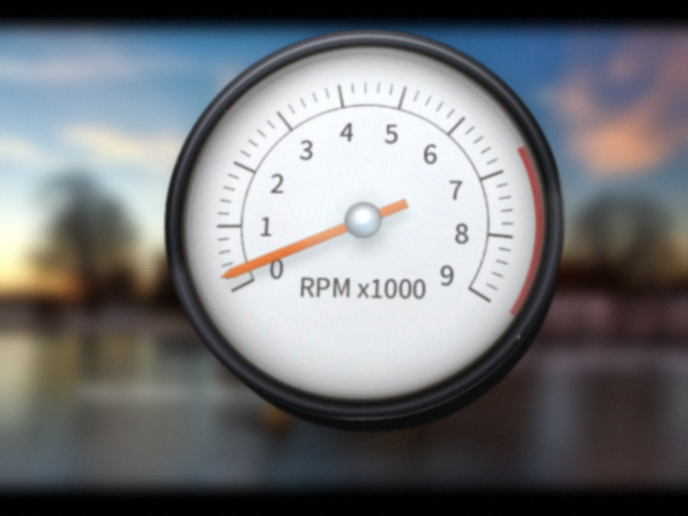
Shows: 200 rpm
